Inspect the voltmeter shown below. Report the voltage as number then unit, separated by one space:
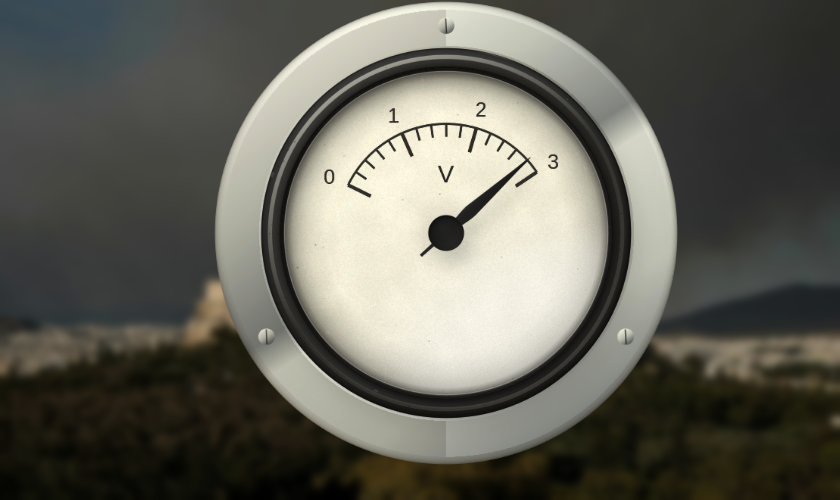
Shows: 2.8 V
